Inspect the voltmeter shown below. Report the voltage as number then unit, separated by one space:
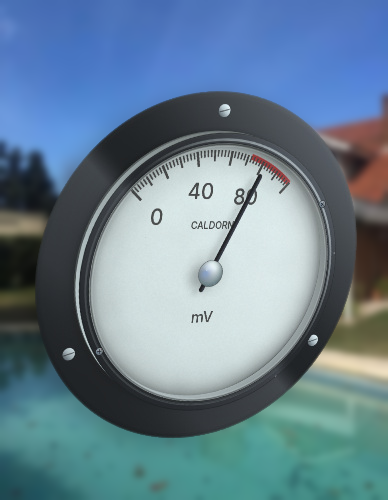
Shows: 80 mV
